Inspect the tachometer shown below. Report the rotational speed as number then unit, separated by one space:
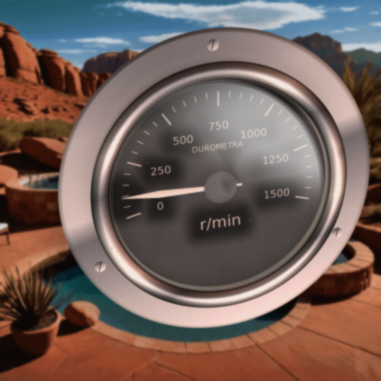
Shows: 100 rpm
